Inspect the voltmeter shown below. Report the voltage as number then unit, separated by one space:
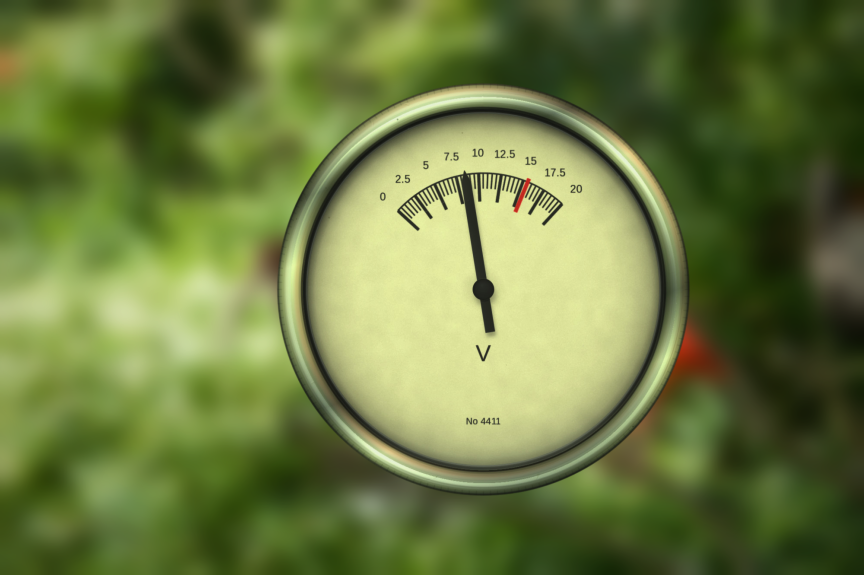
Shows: 8.5 V
